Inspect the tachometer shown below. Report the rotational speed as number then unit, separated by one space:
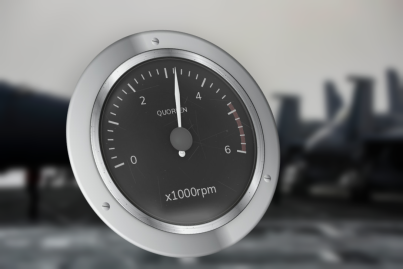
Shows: 3200 rpm
